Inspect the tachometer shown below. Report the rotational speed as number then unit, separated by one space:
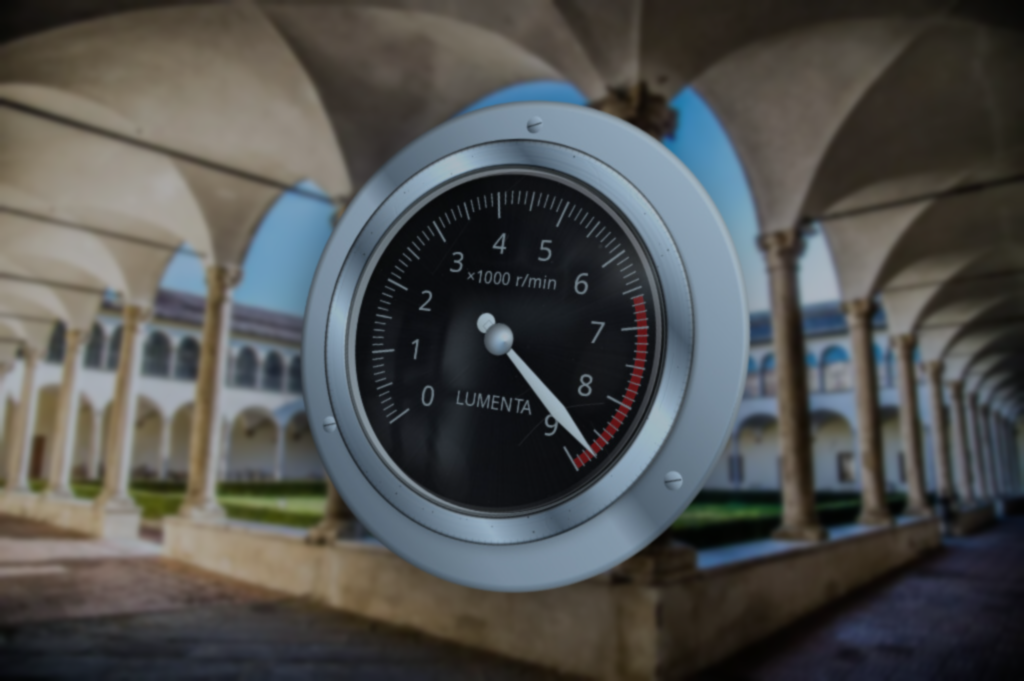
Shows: 8700 rpm
